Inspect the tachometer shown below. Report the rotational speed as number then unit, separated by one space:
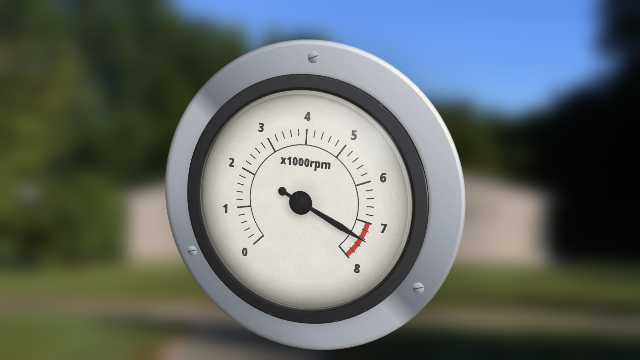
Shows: 7400 rpm
